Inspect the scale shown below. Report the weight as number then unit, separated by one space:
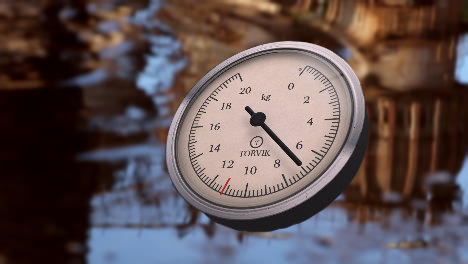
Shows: 7 kg
